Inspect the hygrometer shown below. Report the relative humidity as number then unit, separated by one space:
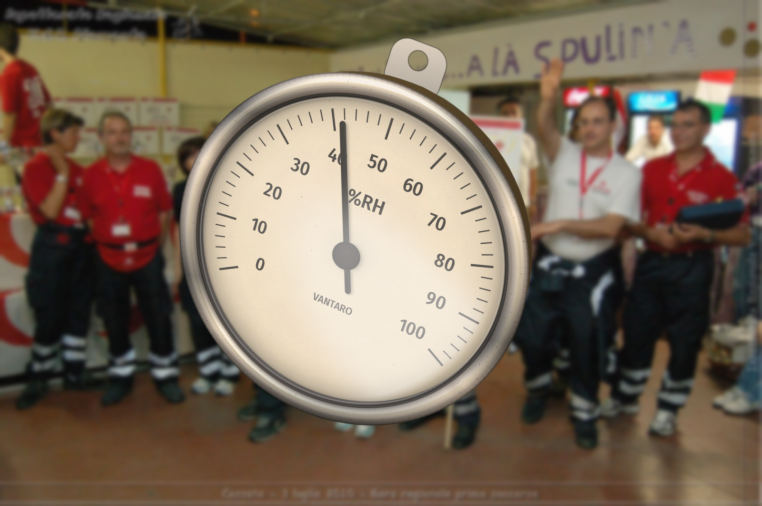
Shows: 42 %
